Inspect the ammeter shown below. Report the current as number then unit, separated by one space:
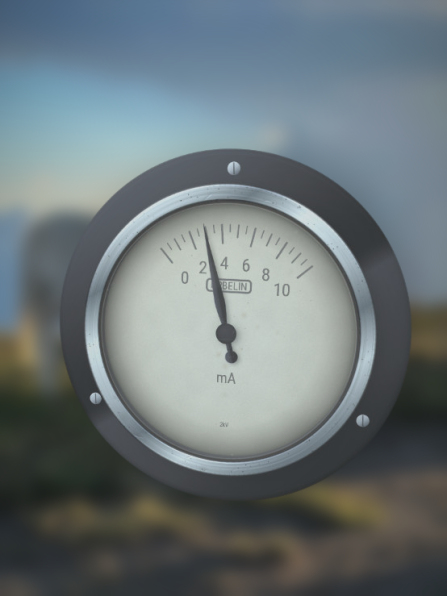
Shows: 3 mA
